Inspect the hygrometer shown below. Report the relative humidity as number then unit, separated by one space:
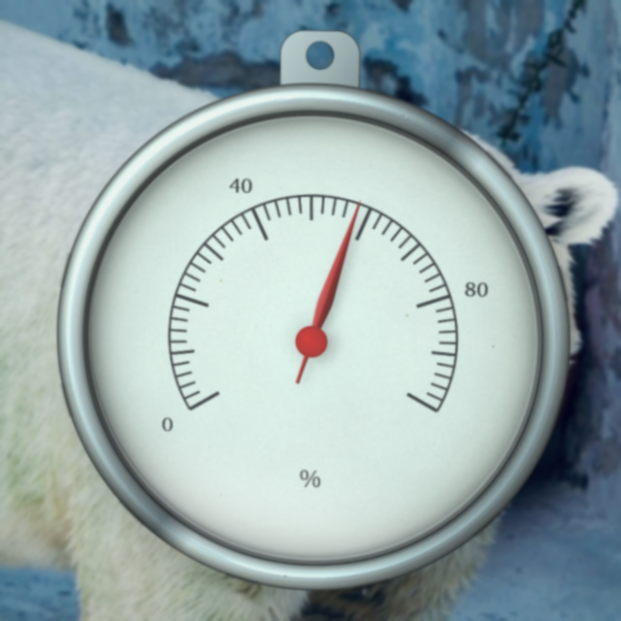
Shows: 58 %
